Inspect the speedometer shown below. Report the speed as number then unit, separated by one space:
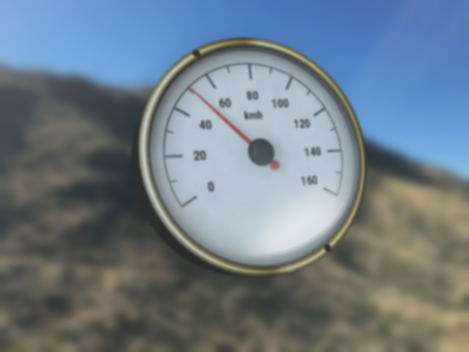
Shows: 50 km/h
